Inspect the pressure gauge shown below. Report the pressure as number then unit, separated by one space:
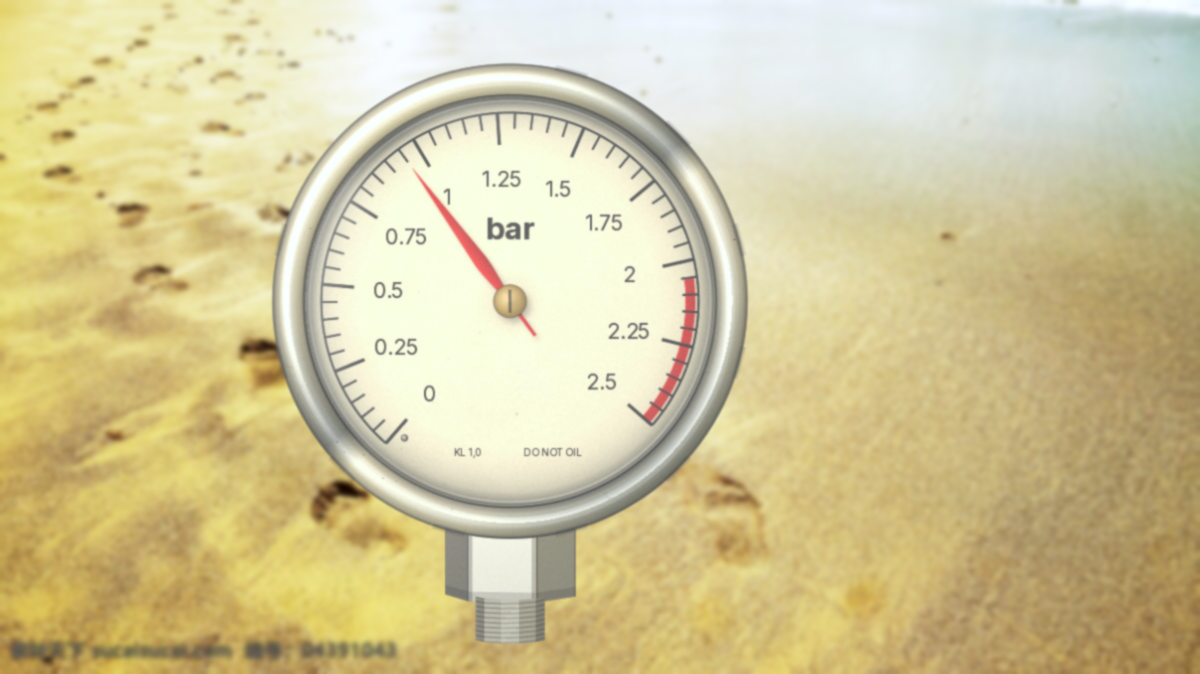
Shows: 0.95 bar
